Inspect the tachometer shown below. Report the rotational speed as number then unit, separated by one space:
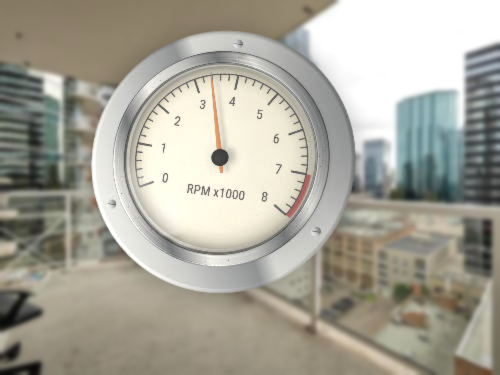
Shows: 3400 rpm
